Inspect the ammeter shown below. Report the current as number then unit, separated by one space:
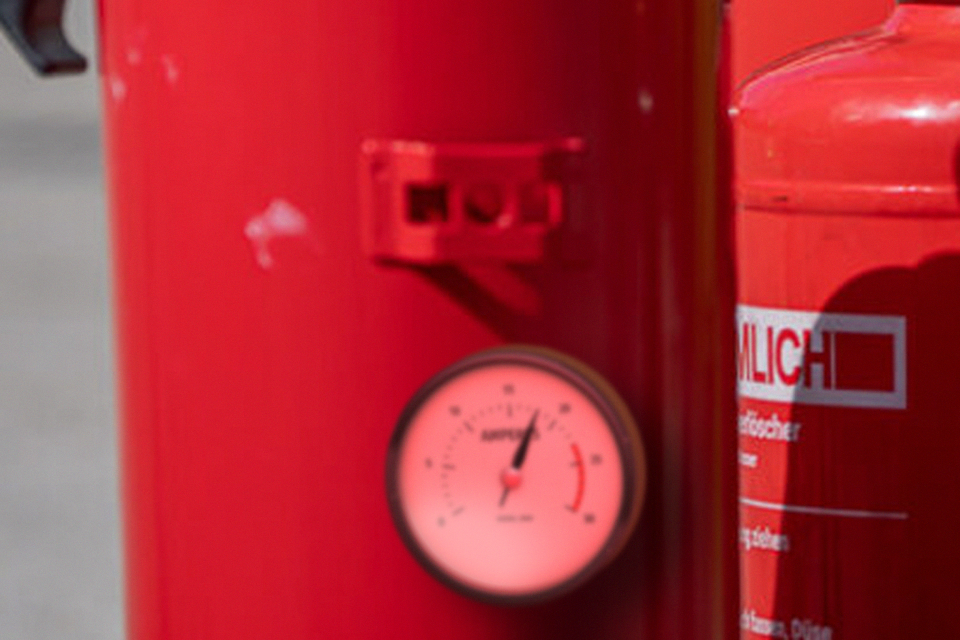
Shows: 18 A
